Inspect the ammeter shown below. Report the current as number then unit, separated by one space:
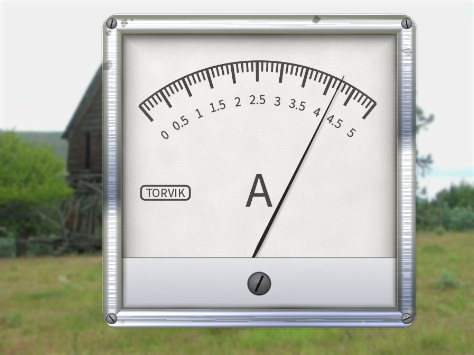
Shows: 4.2 A
